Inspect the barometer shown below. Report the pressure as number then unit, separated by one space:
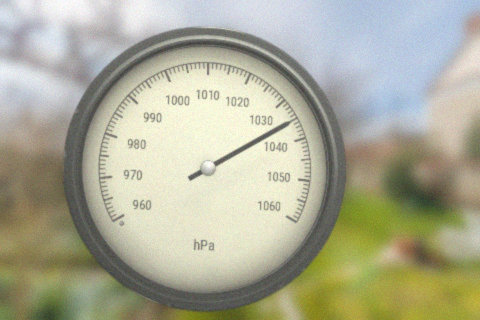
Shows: 1035 hPa
